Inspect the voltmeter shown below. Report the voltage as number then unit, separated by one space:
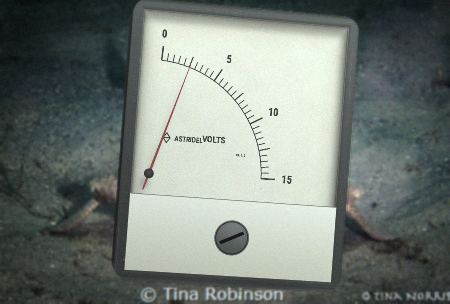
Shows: 2.5 V
